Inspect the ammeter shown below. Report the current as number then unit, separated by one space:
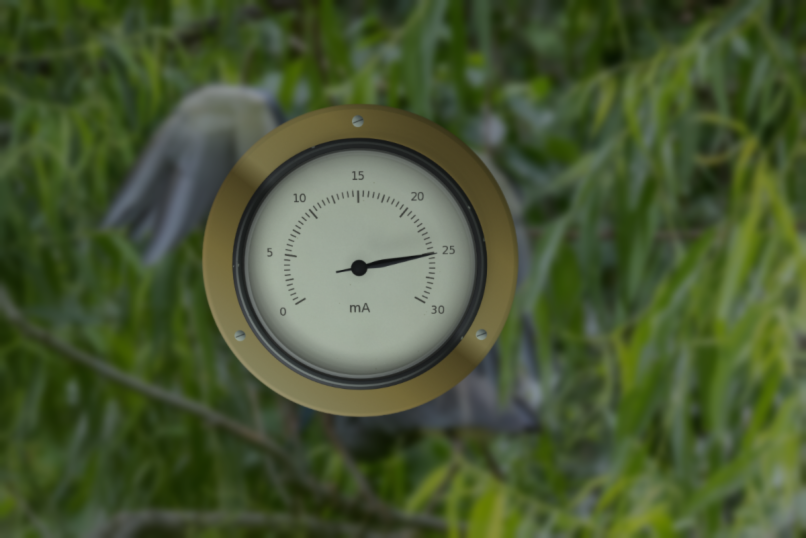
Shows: 25 mA
